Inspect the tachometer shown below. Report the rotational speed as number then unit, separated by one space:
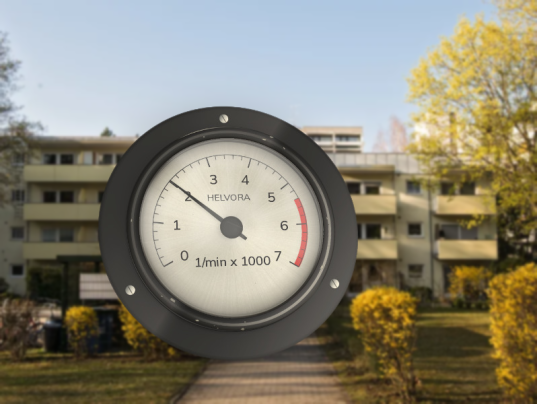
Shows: 2000 rpm
